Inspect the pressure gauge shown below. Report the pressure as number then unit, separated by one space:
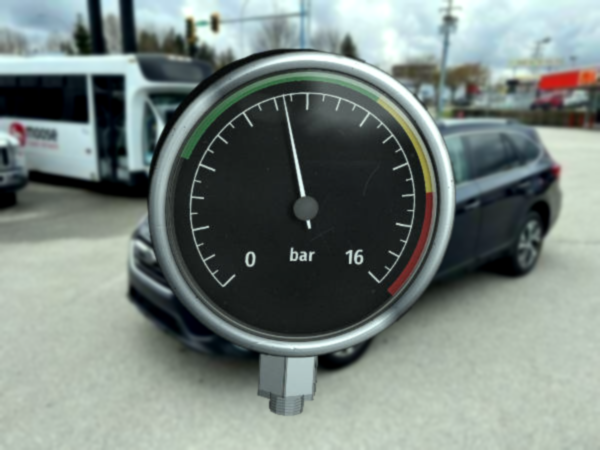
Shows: 7.25 bar
